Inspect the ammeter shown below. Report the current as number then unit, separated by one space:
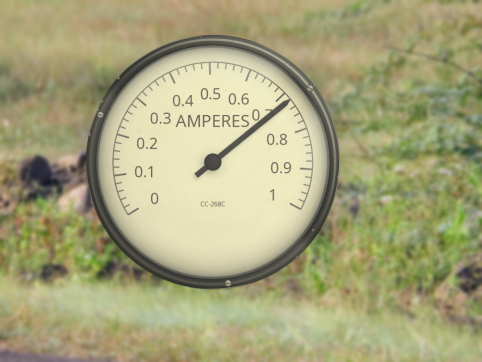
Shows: 0.72 A
